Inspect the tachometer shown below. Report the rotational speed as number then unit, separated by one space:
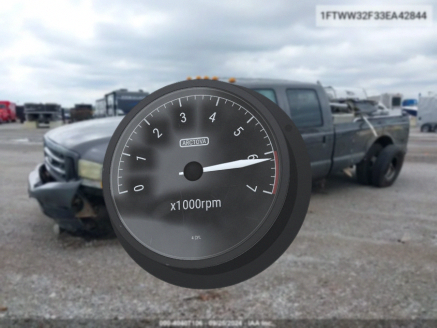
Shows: 6200 rpm
